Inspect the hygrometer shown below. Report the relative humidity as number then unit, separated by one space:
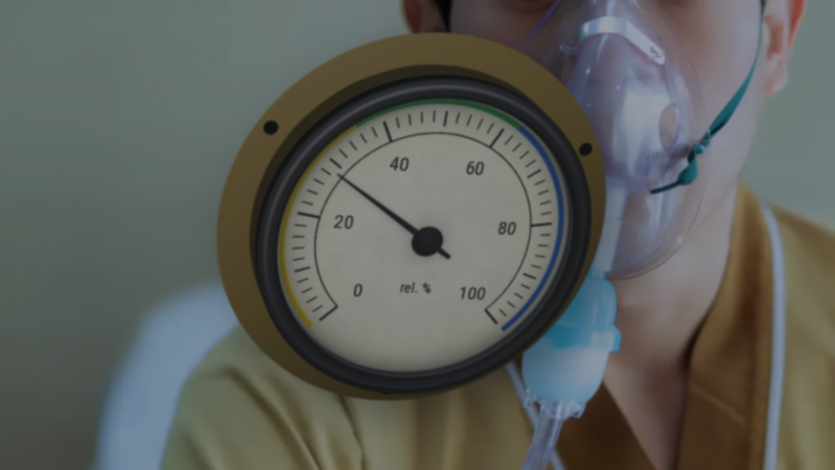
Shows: 29 %
